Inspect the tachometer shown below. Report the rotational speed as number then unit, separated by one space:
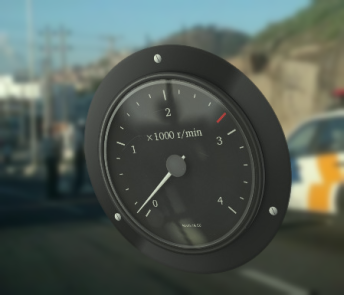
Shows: 100 rpm
